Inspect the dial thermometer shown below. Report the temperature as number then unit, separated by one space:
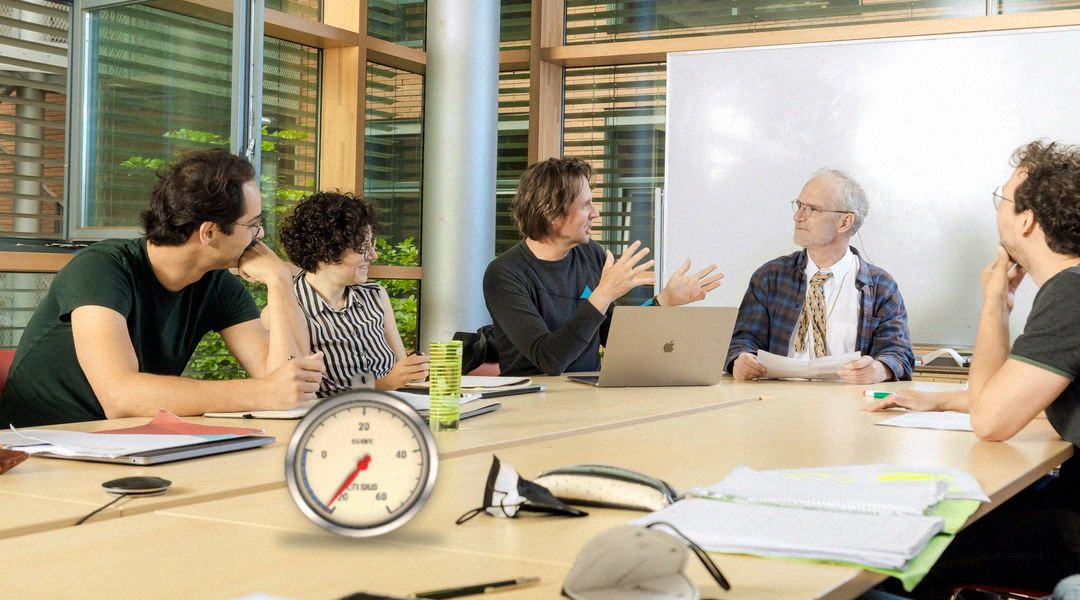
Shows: -18 °C
